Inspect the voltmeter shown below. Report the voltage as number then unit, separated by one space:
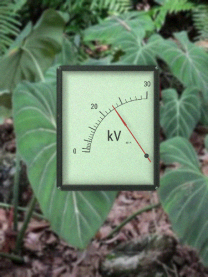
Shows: 23 kV
